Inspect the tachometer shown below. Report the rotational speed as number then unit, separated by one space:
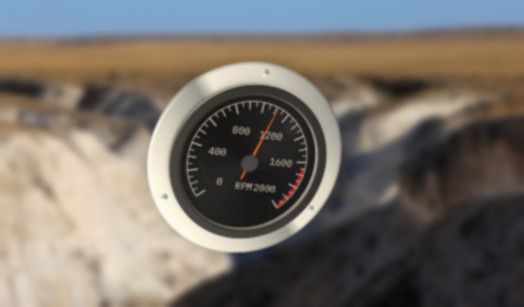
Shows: 1100 rpm
